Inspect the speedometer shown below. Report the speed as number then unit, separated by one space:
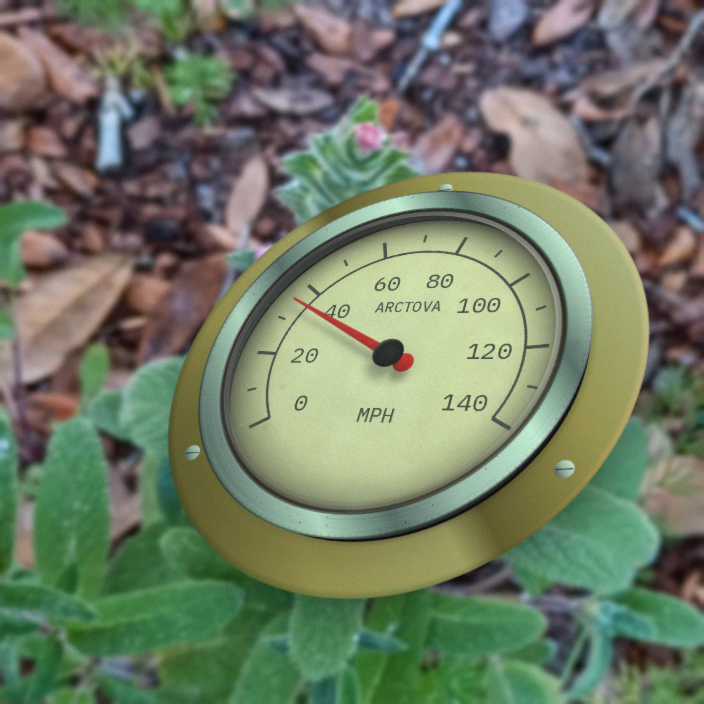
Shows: 35 mph
